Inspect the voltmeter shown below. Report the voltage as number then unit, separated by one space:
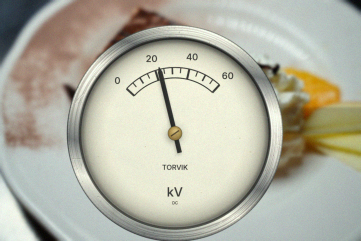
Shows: 22.5 kV
